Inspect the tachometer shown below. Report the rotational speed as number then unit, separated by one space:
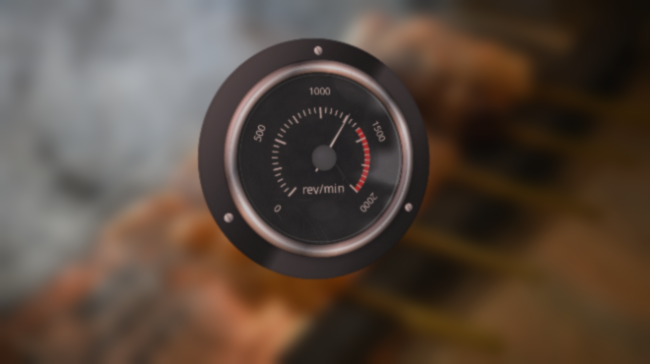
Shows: 1250 rpm
